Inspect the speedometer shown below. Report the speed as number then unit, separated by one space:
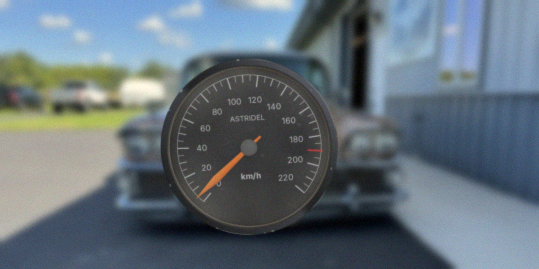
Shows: 5 km/h
